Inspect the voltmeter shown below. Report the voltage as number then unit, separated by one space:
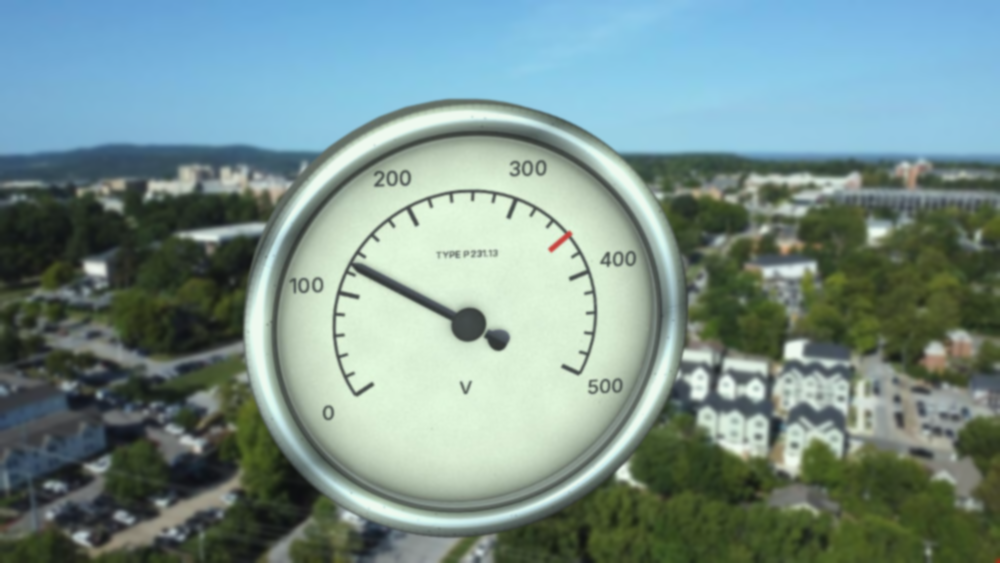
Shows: 130 V
